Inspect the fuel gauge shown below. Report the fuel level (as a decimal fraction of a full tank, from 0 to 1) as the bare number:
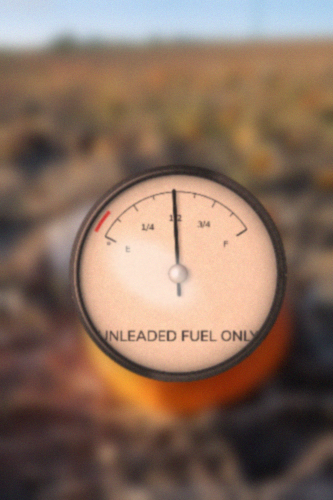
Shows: 0.5
